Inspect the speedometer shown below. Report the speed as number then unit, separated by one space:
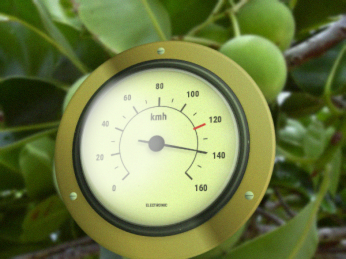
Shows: 140 km/h
